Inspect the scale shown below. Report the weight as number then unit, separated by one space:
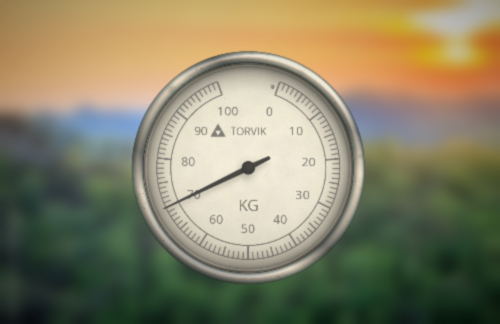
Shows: 70 kg
